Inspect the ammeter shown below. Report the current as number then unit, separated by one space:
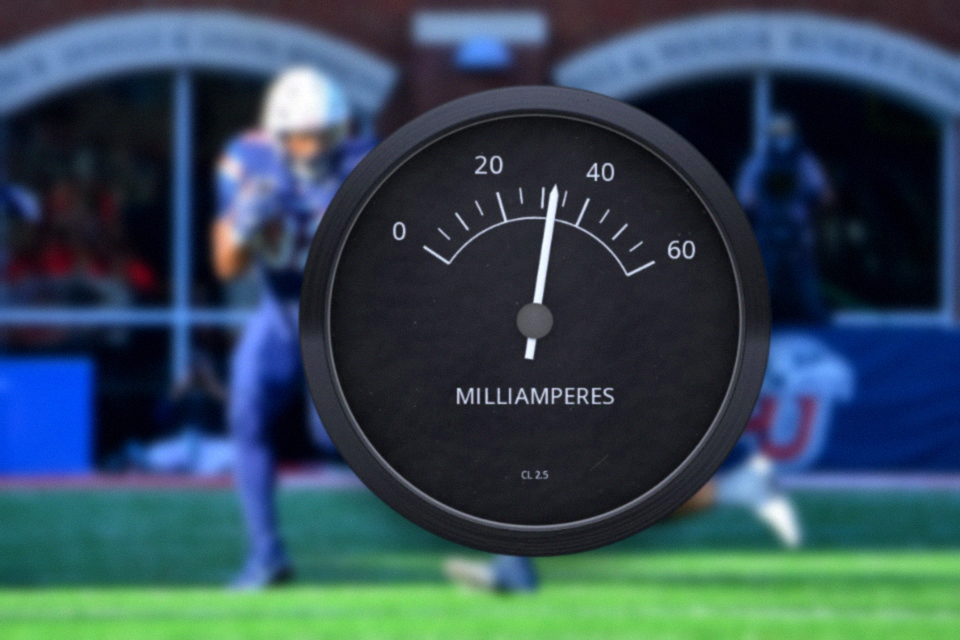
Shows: 32.5 mA
